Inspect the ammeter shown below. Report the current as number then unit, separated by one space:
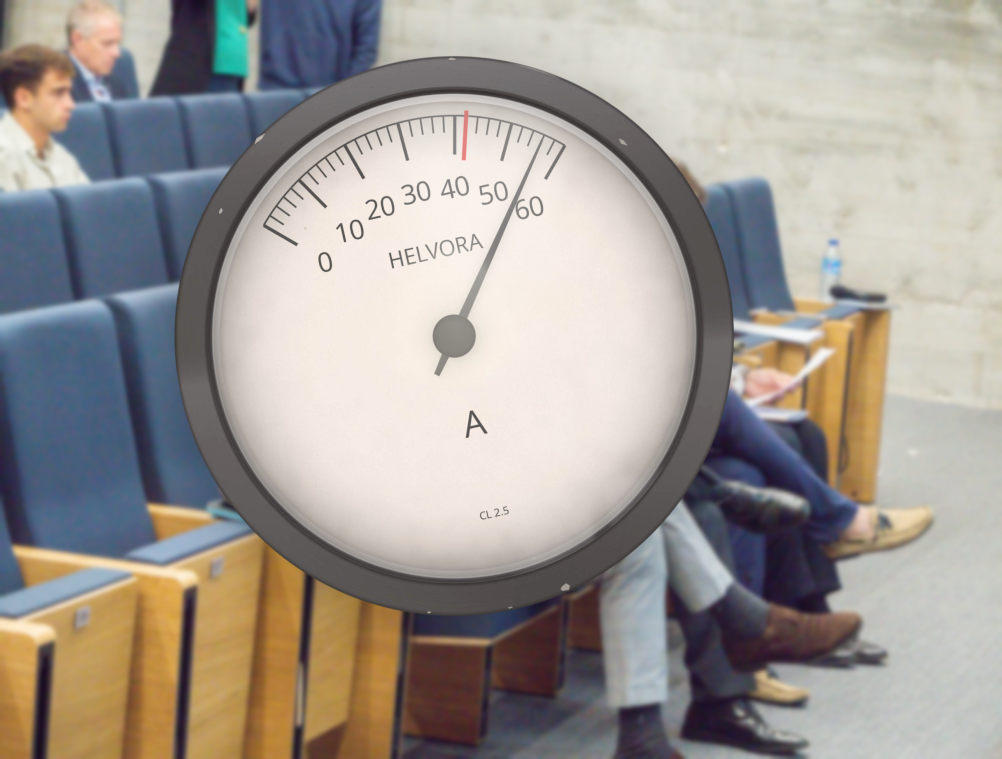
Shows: 56 A
